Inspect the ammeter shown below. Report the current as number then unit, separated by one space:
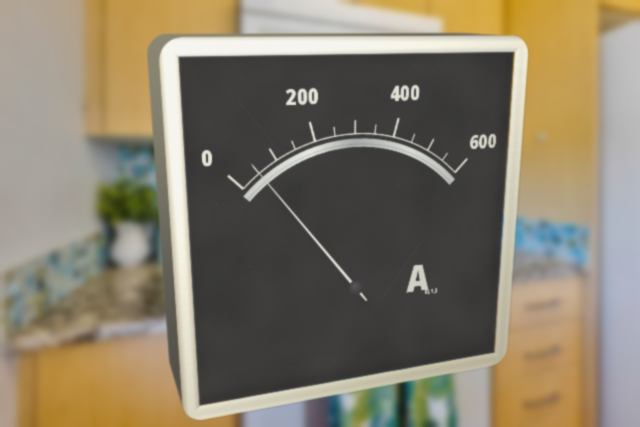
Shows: 50 A
